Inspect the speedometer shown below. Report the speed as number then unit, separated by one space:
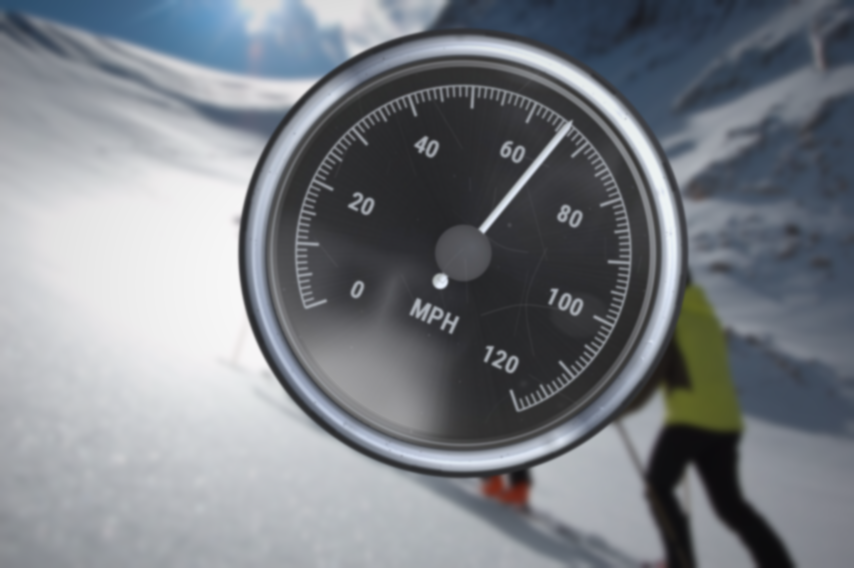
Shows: 66 mph
